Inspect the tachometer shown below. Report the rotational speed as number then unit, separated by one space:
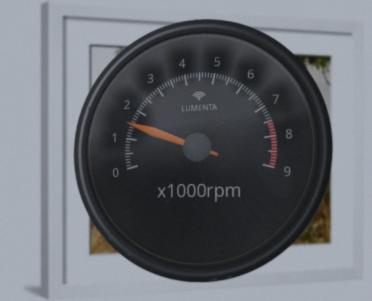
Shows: 1500 rpm
